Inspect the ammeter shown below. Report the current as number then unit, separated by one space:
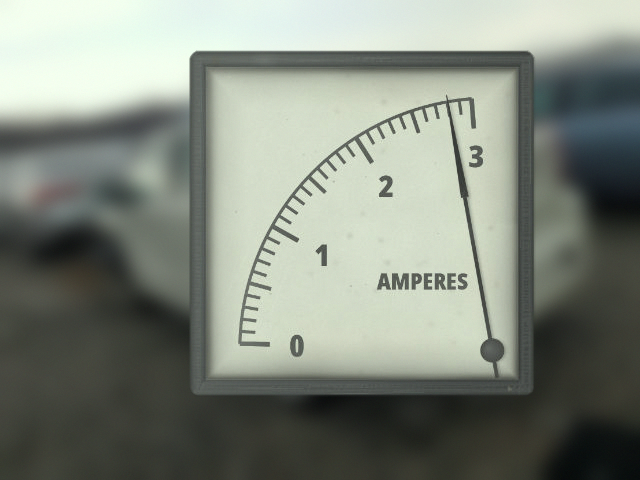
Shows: 2.8 A
